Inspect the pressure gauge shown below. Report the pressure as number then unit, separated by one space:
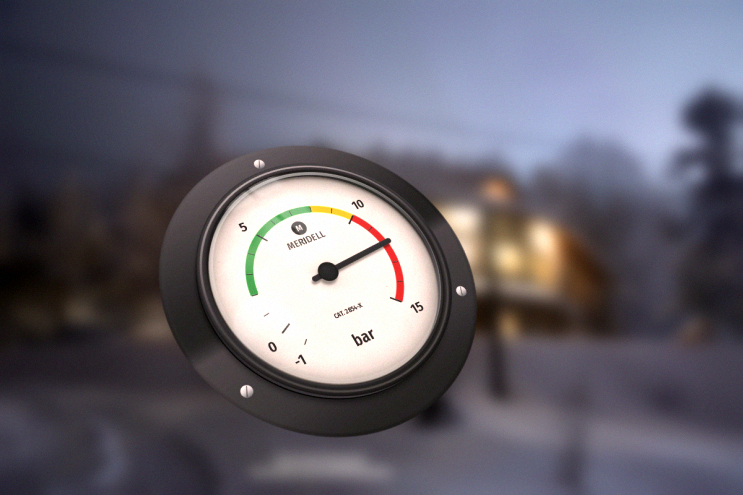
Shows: 12 bar
